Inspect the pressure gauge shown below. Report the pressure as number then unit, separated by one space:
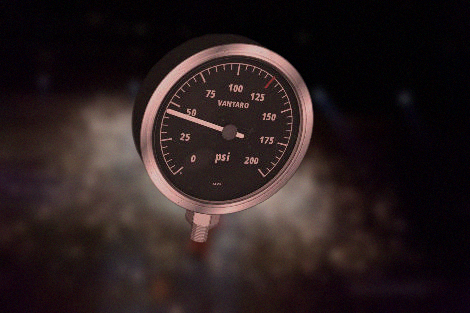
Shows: 45 psi
